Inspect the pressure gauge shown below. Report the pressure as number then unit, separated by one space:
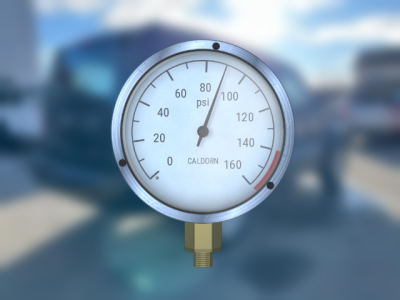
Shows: 90 psi
